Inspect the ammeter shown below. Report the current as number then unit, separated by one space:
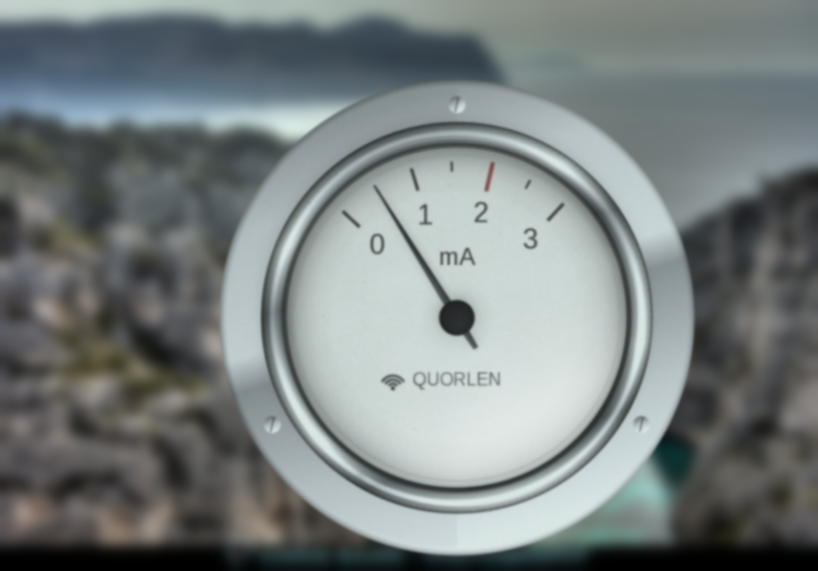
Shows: 0.5 mA
